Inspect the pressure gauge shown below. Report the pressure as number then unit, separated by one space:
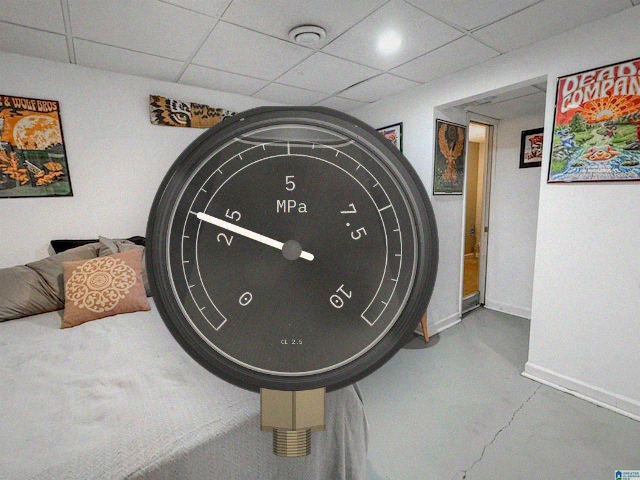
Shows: 2.5 MPa
